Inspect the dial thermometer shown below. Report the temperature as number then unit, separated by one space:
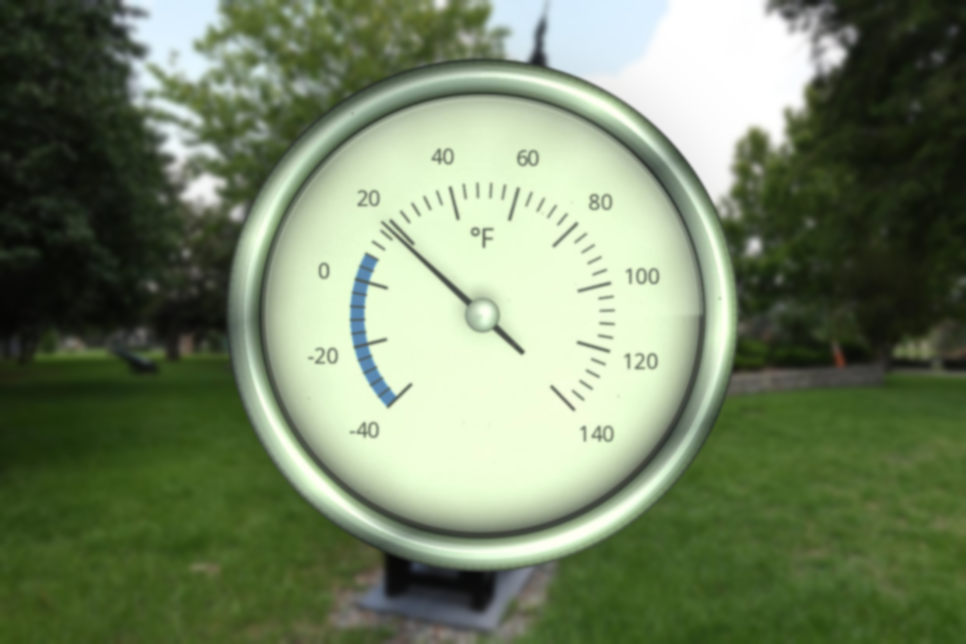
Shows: 18 °F
